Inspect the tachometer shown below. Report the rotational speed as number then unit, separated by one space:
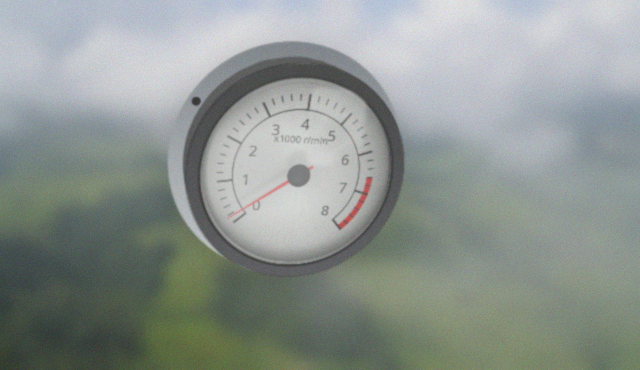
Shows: 200 rpm
